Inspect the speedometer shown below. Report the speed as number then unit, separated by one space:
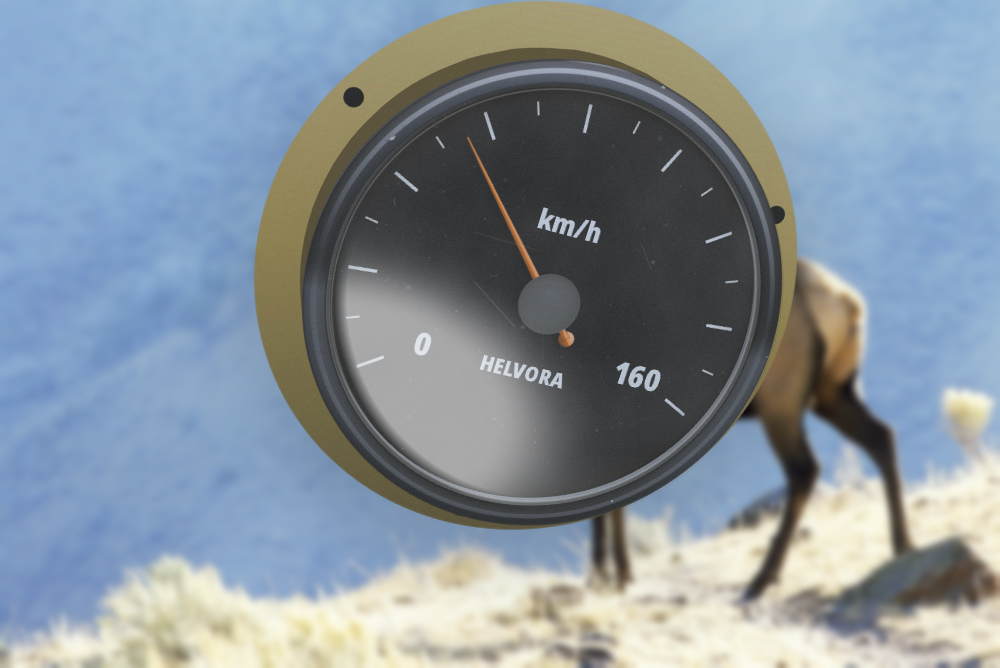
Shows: 55 km/h
